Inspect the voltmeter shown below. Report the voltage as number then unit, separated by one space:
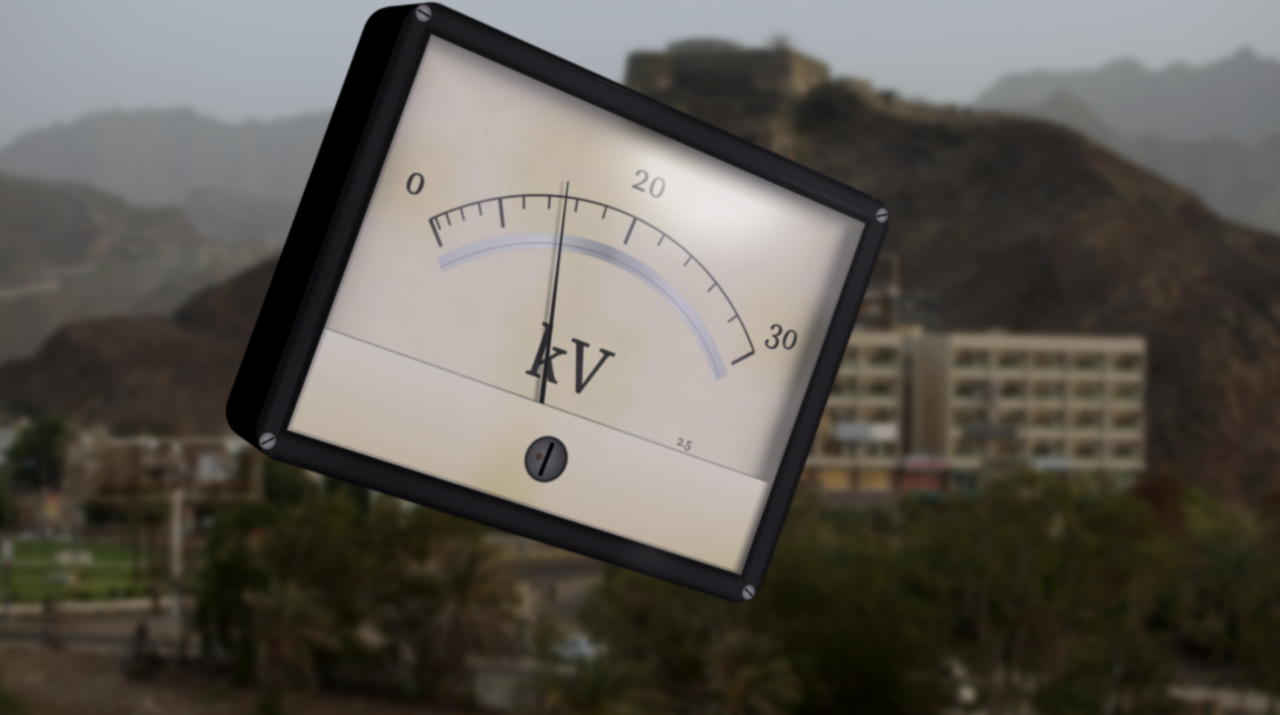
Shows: 15 kV
